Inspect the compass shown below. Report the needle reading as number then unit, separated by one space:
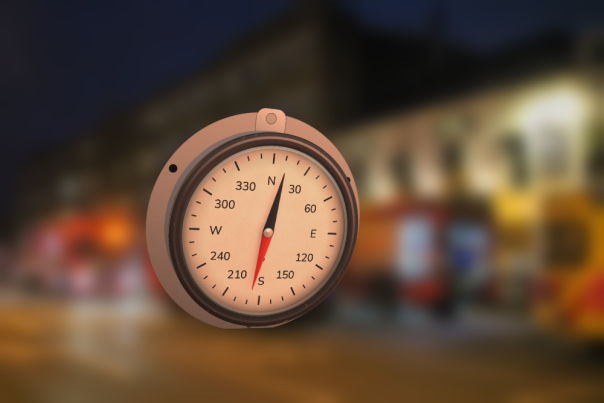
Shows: 190 °
